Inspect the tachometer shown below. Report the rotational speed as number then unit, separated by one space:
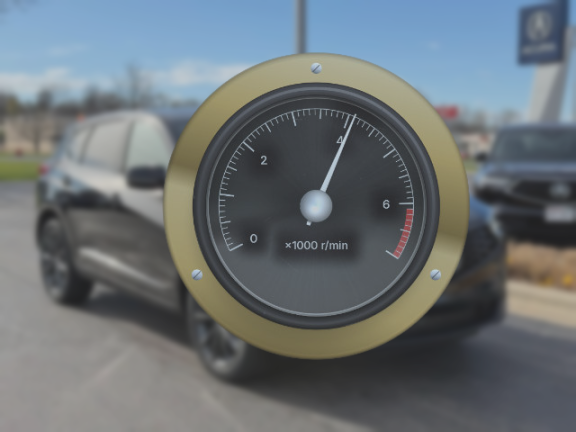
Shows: 4100 rpm
